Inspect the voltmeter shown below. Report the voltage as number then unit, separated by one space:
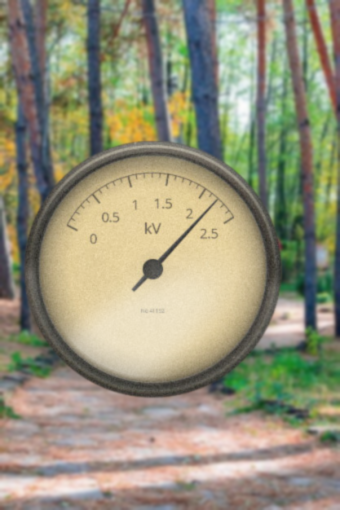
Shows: 2.2 kV
